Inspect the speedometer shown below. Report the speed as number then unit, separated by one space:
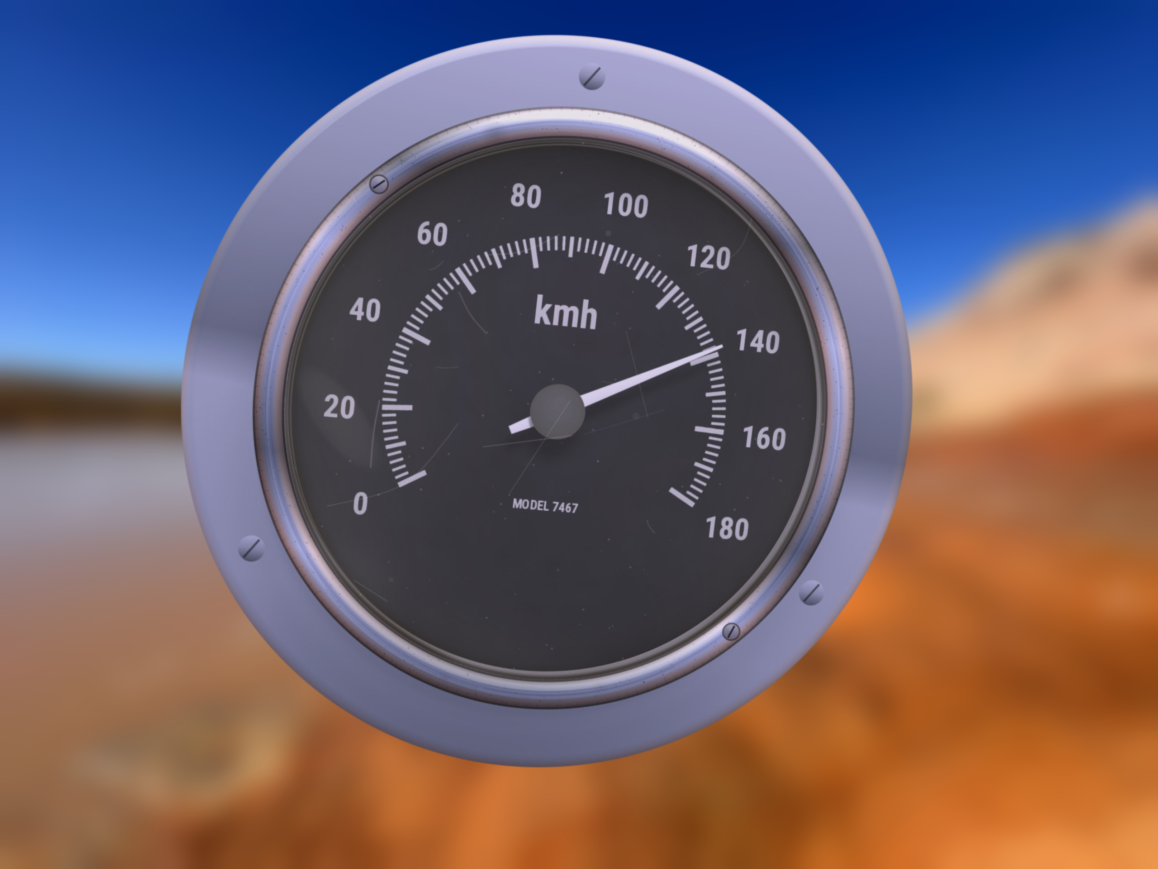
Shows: 138 km/h
